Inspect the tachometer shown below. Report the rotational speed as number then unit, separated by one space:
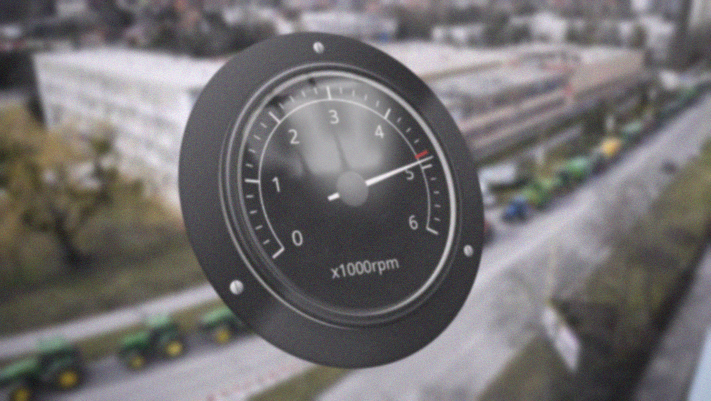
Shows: 4900 rpm
